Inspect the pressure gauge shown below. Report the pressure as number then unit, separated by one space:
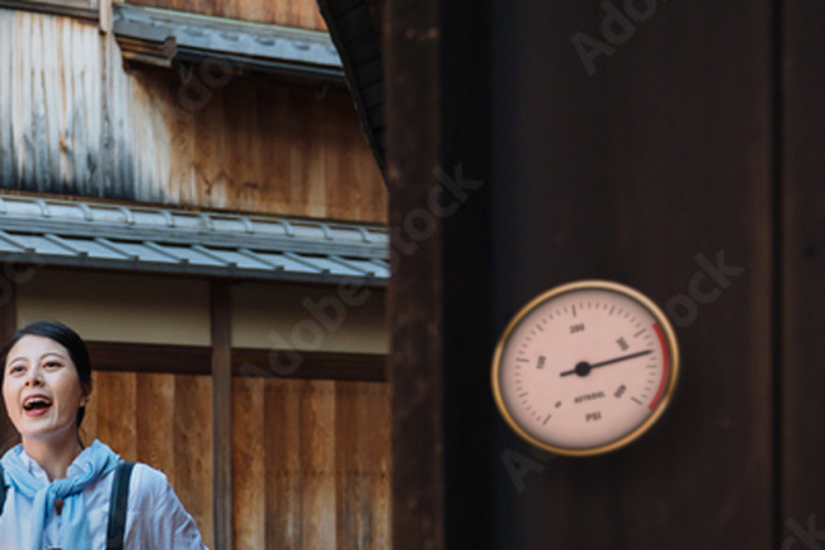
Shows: 330 psi
